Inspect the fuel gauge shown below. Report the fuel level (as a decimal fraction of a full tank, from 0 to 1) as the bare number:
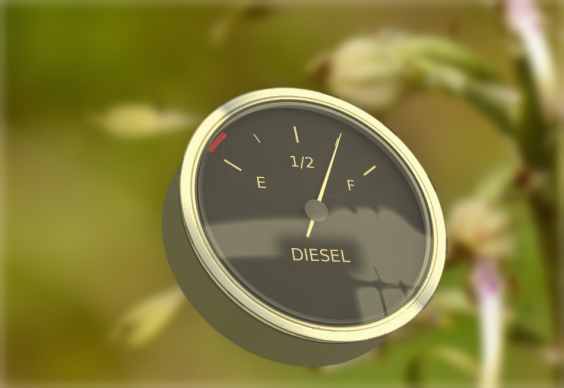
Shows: 0.75
